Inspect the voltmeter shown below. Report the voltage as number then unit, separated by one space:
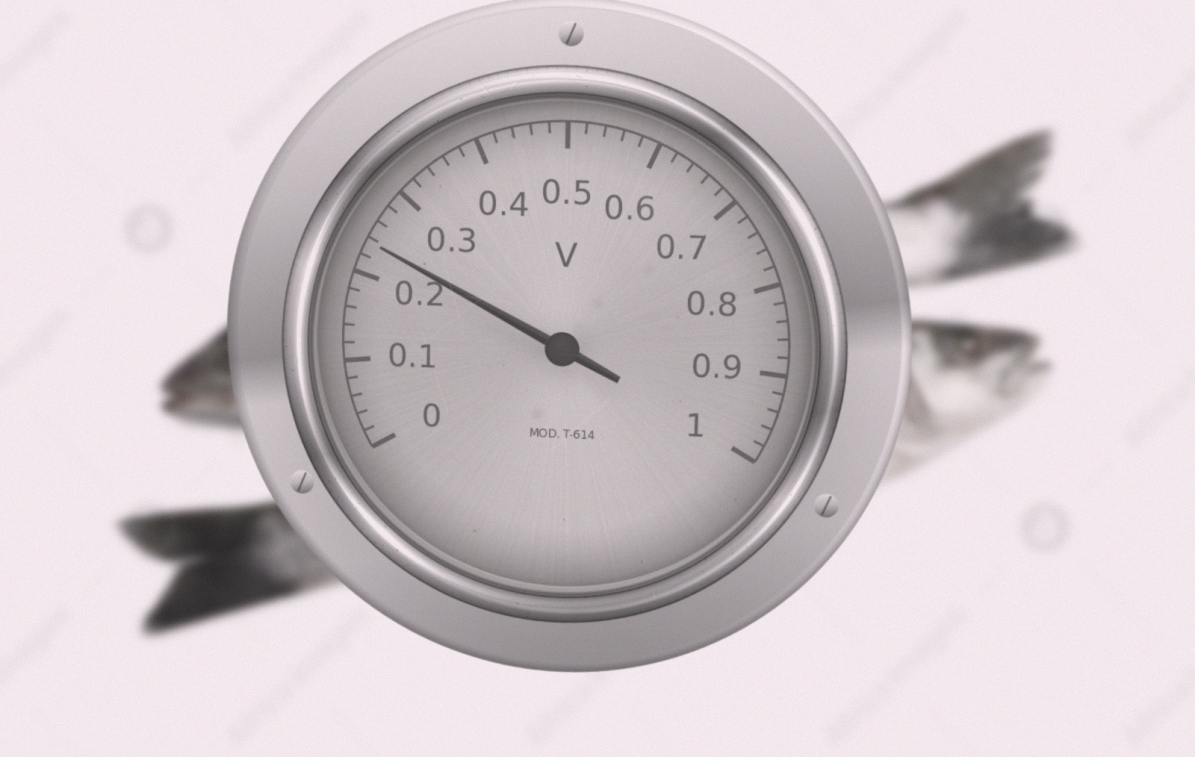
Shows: 0.24 V
